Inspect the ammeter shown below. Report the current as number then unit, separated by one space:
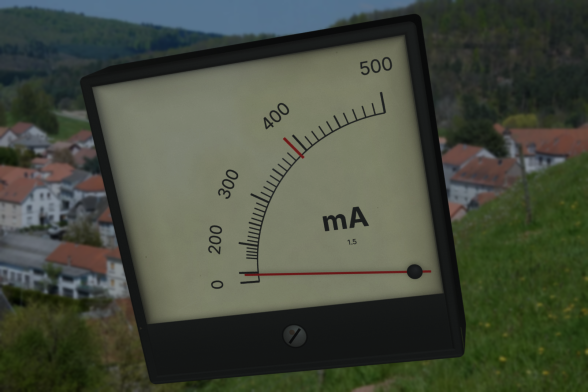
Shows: 100 mA
